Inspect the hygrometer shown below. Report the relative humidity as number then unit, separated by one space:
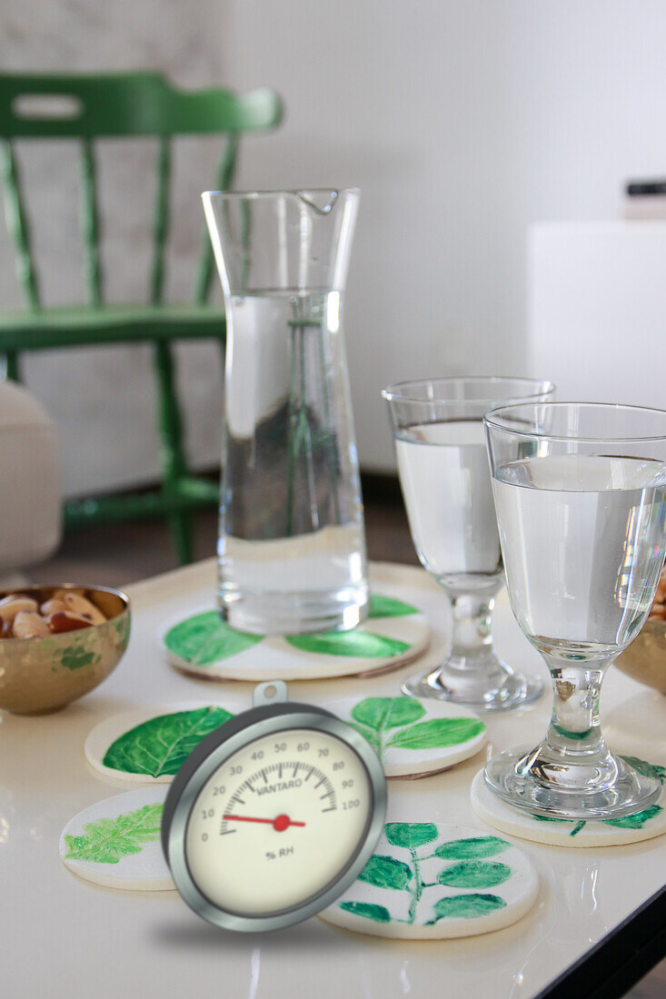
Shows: 10 %
